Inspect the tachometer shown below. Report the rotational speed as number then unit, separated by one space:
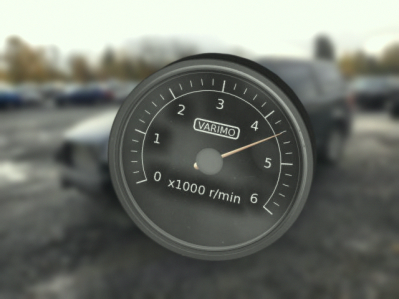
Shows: 4400 rpm
